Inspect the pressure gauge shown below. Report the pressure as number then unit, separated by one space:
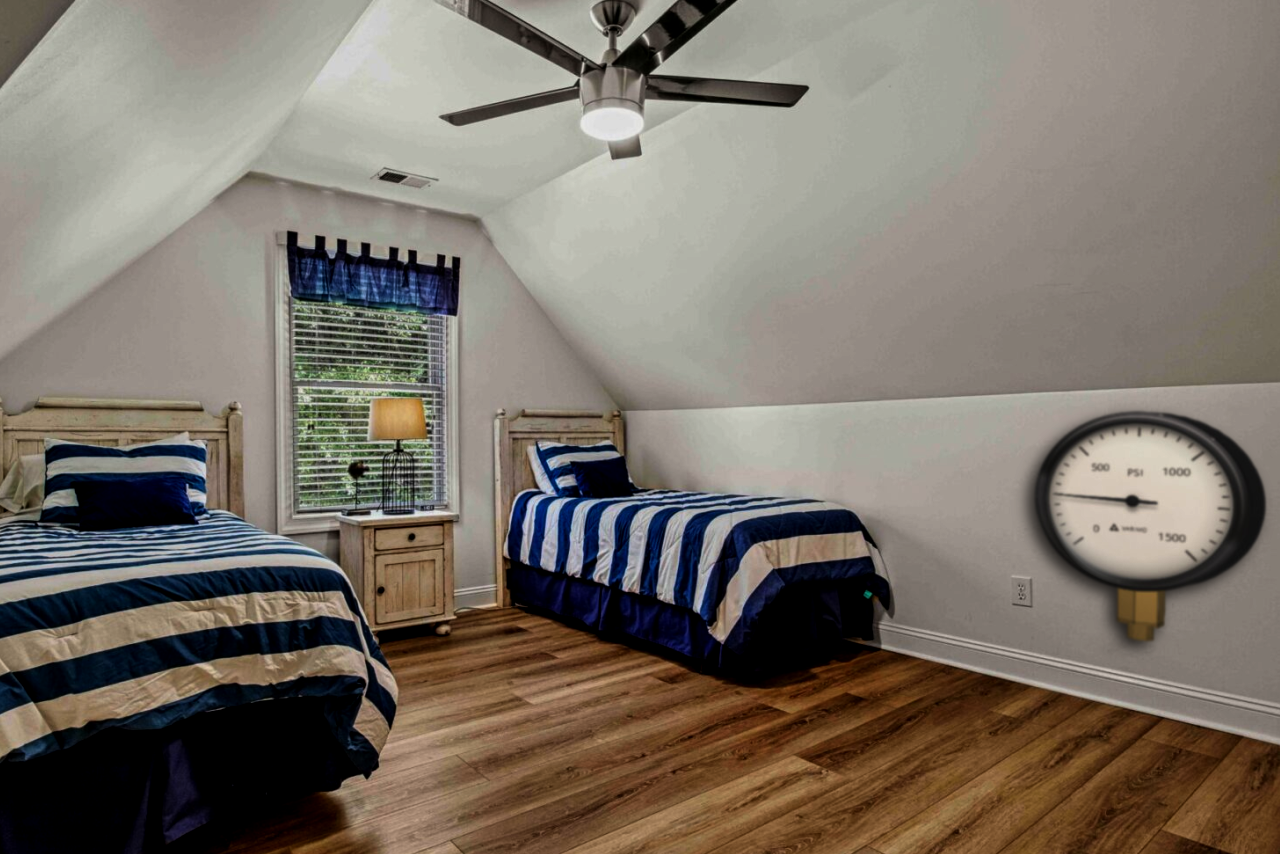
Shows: 250 psi
